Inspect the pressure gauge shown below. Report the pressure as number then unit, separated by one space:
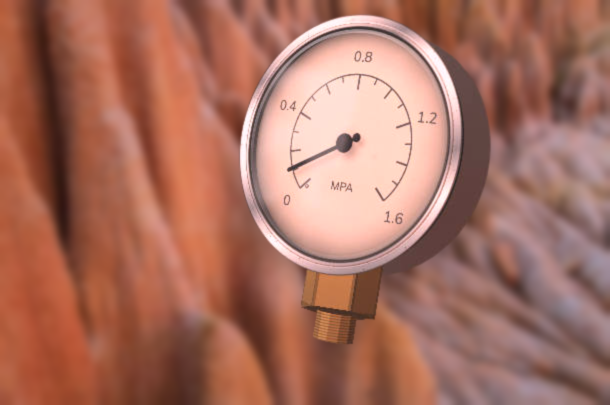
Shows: 0.1 MPa
